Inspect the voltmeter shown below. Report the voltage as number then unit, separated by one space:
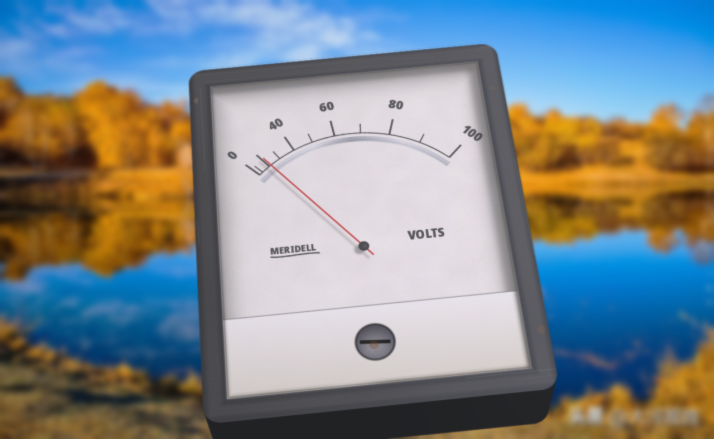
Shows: 20 V
